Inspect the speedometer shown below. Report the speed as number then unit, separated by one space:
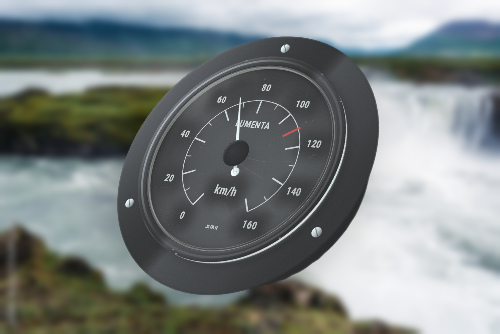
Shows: 70 km/h
